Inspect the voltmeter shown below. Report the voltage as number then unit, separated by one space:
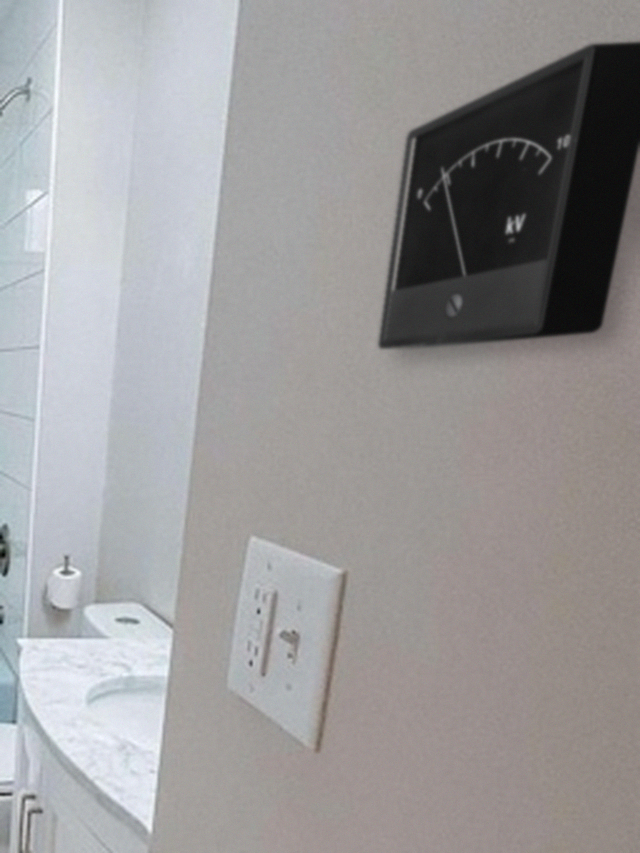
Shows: 2 kV
